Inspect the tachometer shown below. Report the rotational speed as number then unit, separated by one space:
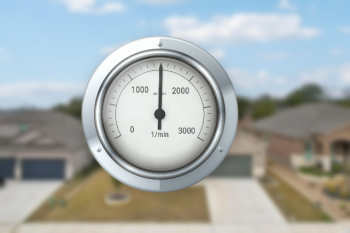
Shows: 1500 rpm
